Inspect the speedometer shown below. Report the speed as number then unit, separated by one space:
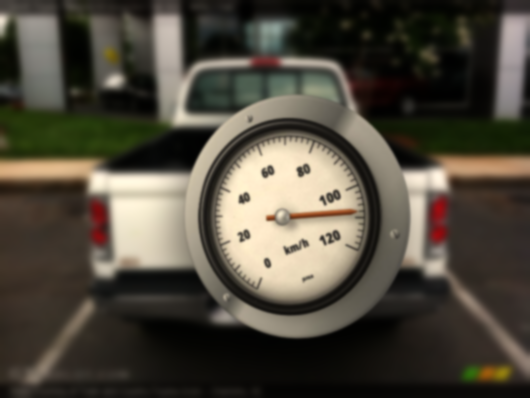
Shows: 108 km/h
